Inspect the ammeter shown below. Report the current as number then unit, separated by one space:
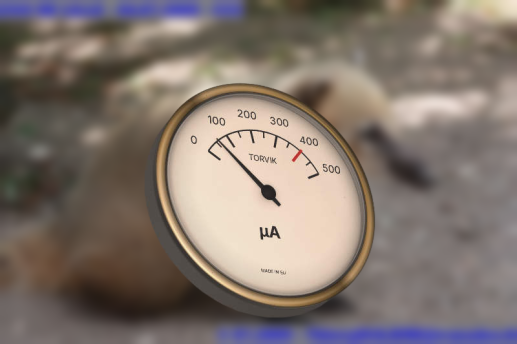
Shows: 50 µA
